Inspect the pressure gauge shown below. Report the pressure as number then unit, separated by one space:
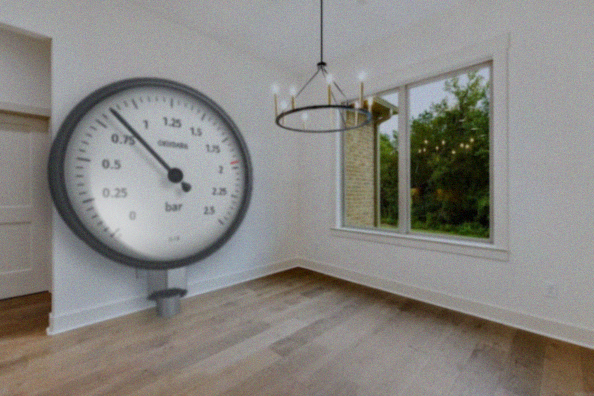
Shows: 0.85 bar
